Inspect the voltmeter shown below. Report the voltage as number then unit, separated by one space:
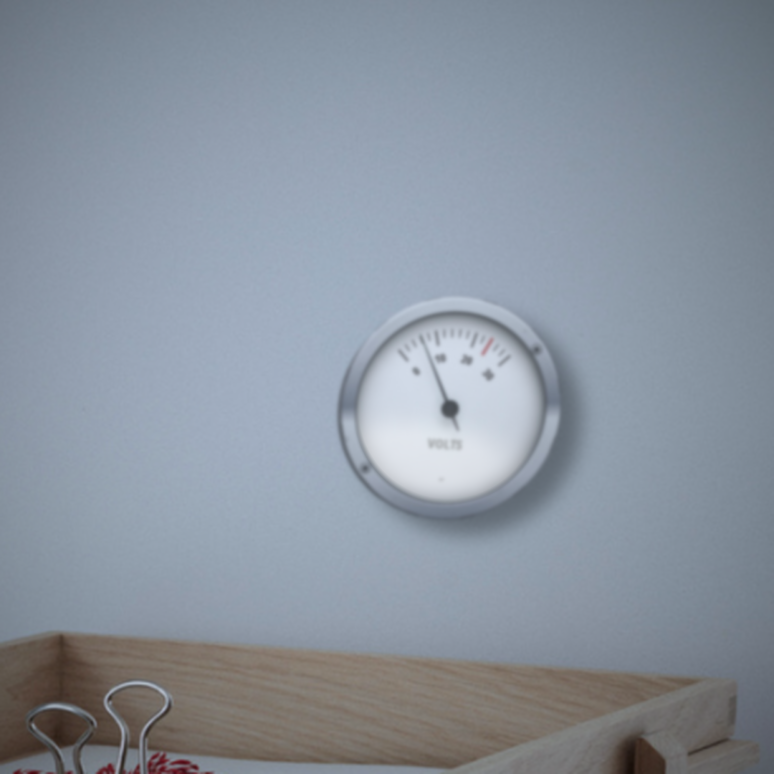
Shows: 6 V
